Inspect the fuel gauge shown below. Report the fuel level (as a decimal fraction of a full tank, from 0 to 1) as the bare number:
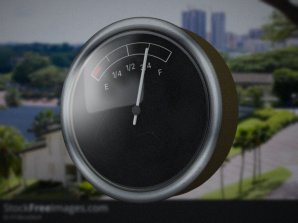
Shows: 0.75
